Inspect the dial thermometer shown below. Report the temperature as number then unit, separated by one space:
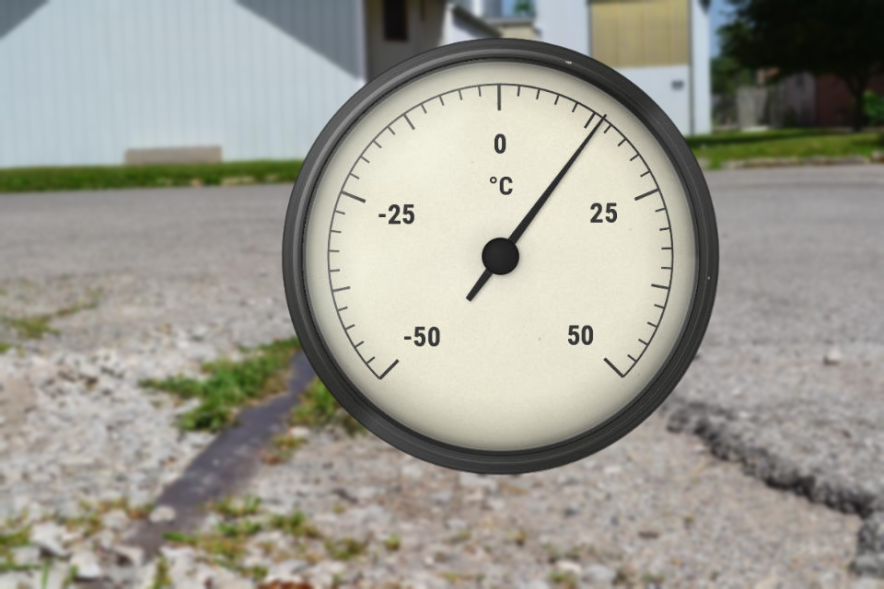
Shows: 13.75 °C
